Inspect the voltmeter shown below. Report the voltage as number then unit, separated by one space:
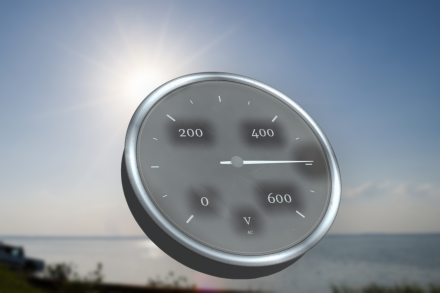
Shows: 500 V
